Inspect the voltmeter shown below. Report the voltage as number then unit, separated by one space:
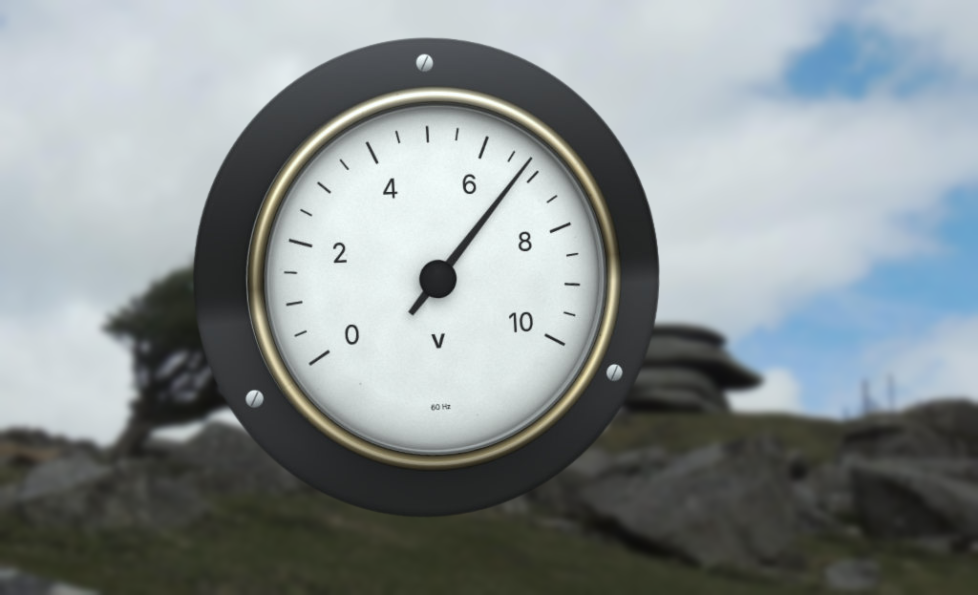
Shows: 6.75 V
